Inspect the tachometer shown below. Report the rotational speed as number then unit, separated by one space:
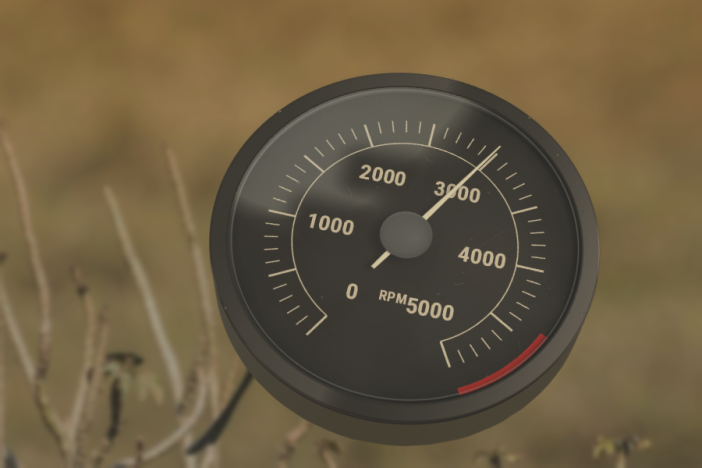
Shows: 3000 rpm
